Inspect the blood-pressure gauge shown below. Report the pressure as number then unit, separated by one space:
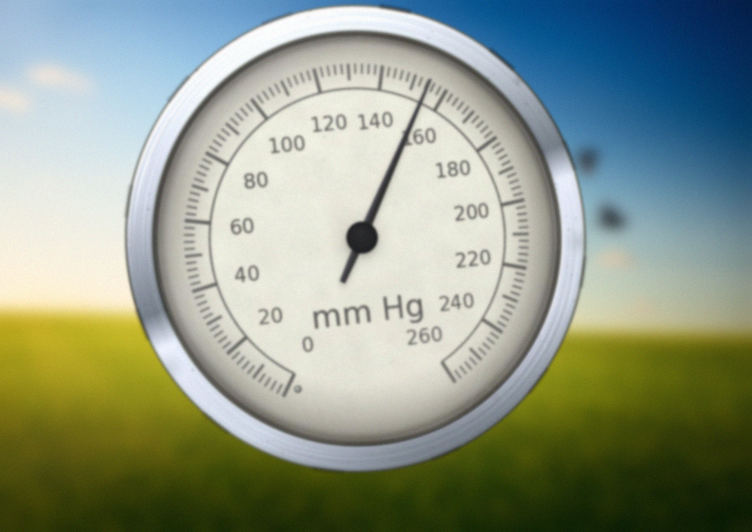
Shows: 154 mmHg
